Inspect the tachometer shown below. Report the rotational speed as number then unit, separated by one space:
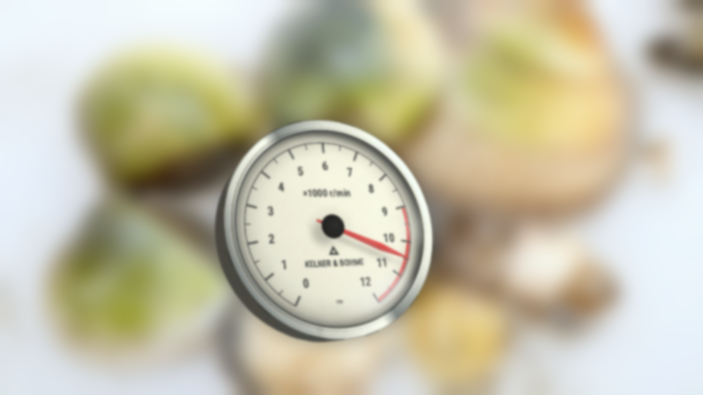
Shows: 10500 rpm
